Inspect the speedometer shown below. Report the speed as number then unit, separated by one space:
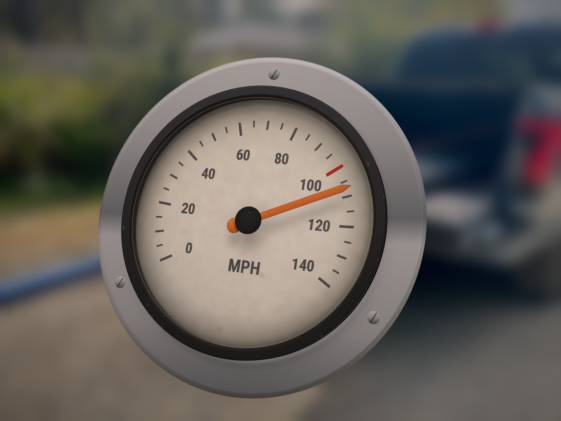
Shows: 107.5 mph
